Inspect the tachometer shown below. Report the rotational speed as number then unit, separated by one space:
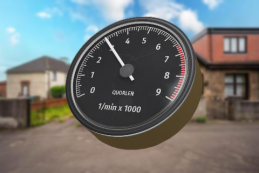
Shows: 3000 rpm
